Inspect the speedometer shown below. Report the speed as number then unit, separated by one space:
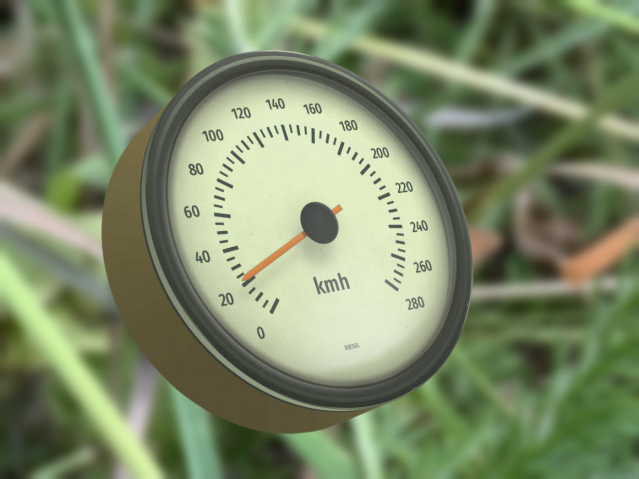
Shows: 22.5 km/h
